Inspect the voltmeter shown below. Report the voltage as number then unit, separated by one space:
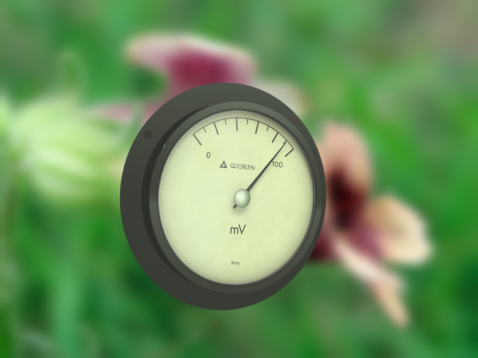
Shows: 90 mV
